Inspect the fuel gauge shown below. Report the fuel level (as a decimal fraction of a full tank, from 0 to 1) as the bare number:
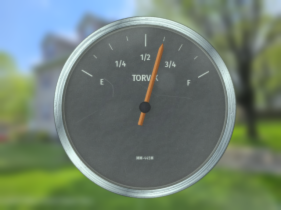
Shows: 0.625
